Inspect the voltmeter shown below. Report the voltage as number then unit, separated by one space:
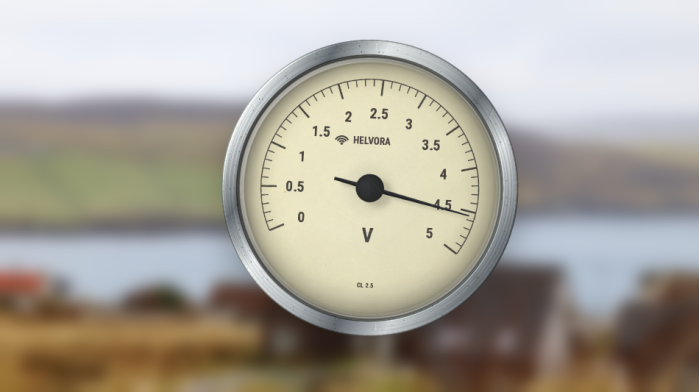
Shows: 4.55 V
